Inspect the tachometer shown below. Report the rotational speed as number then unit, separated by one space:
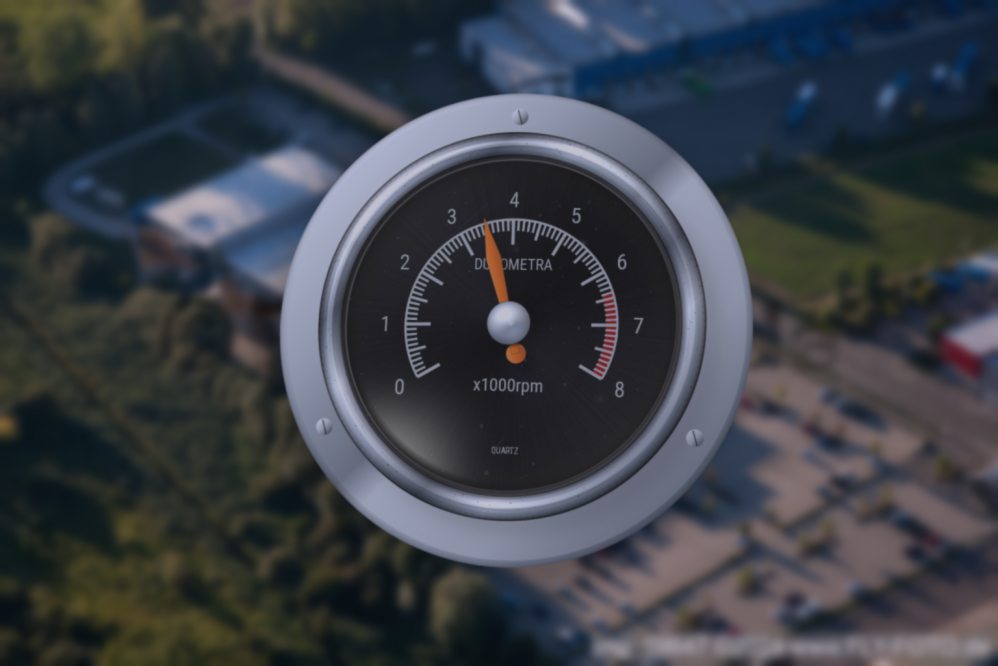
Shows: 3500 rpm
